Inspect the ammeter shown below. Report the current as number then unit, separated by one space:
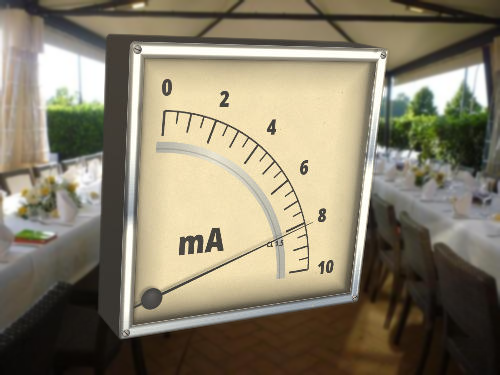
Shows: 8 mA
